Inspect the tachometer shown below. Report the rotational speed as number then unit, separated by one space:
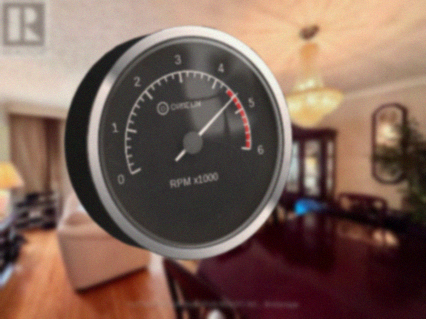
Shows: 4600 rpm
